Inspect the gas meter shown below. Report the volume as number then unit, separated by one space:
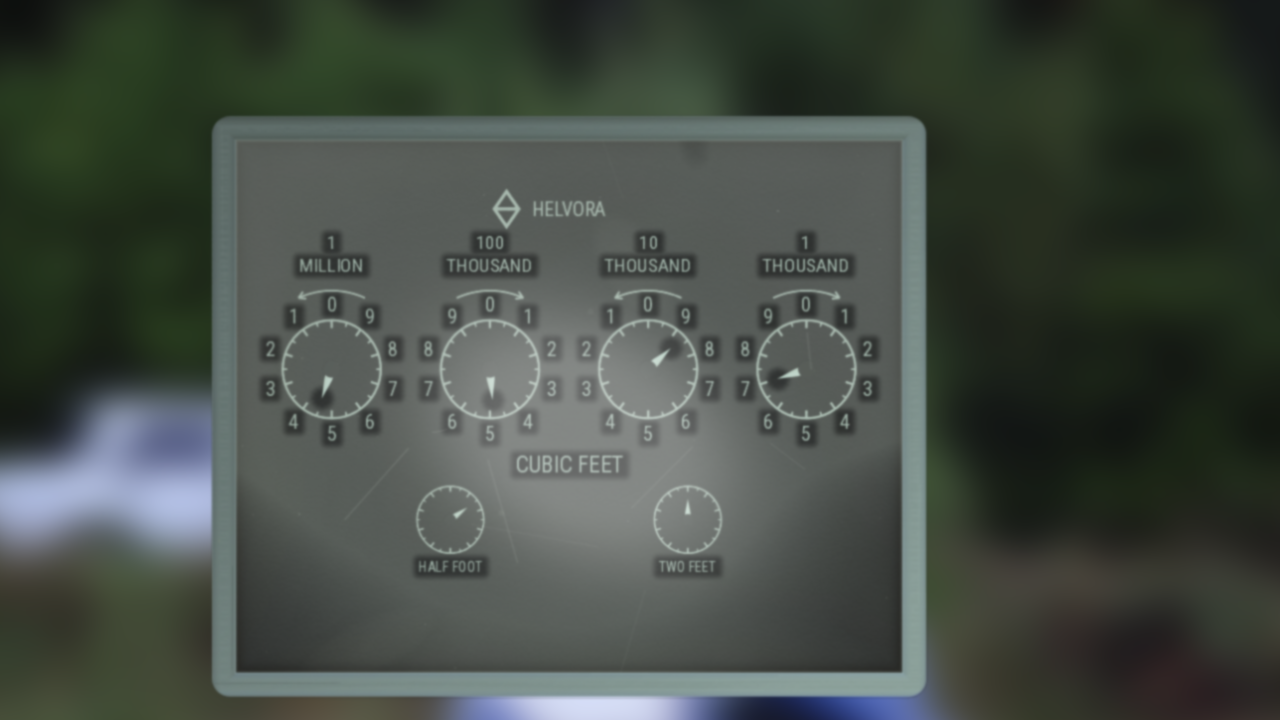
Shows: 448700 ft³
